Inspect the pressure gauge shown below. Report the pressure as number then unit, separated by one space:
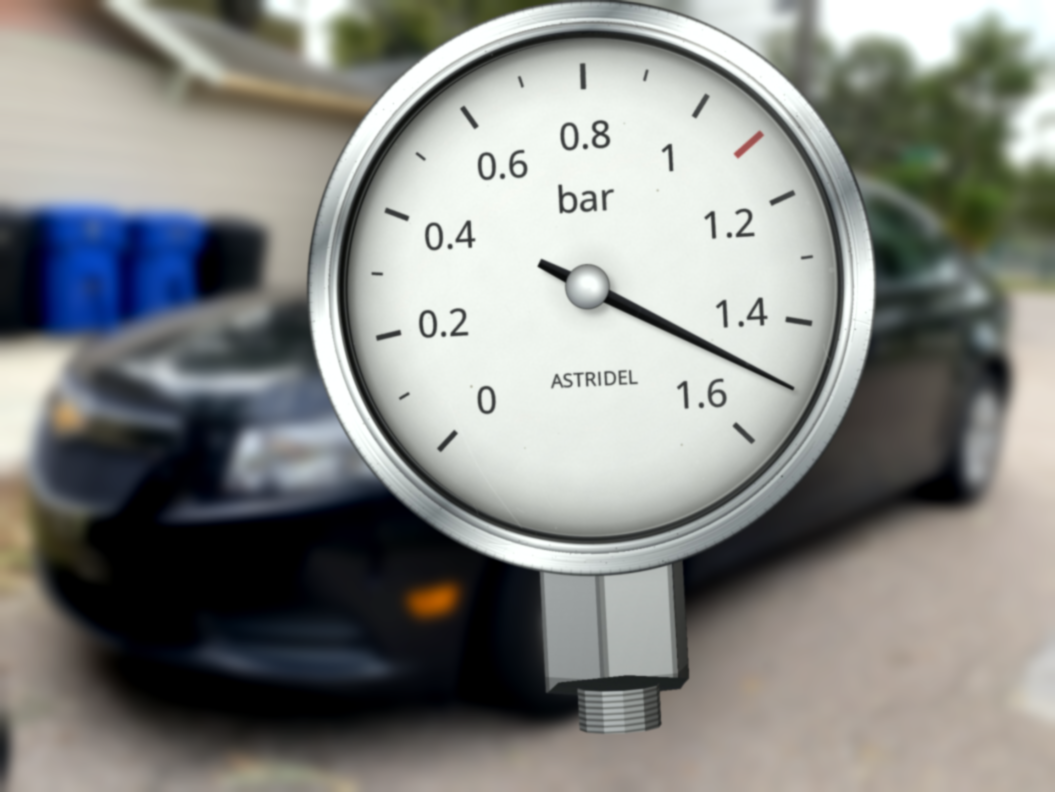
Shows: 1.5 bar
